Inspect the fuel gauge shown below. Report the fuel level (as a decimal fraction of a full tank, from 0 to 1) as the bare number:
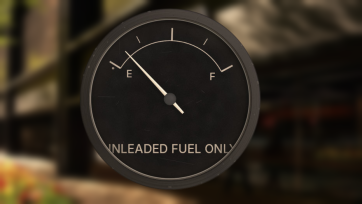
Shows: 0.125
